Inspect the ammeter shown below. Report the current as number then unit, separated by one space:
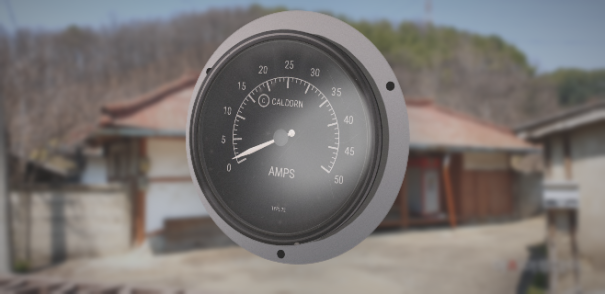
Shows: 1 A
